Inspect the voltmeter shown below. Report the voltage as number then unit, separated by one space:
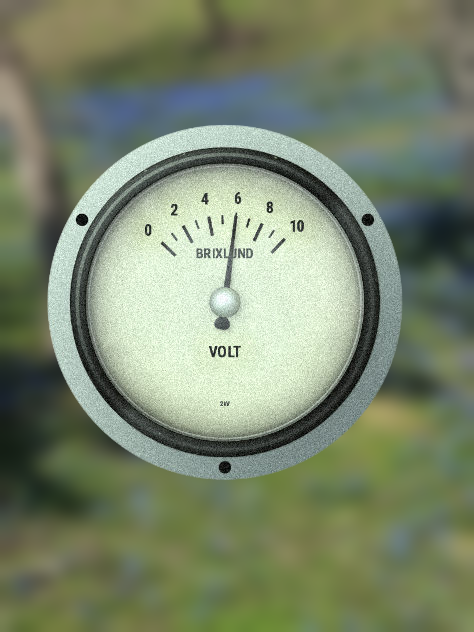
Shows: 6 V
